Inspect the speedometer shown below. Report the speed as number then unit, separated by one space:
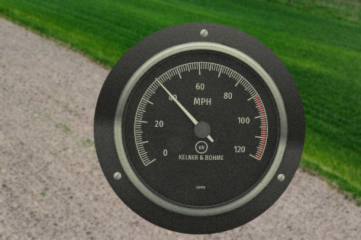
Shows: 40 mph
